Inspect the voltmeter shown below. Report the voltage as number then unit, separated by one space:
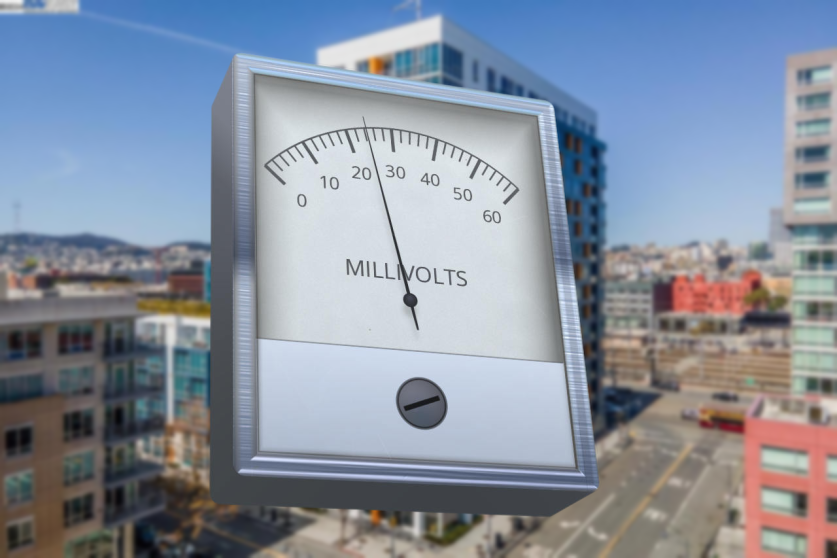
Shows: 24 mV
